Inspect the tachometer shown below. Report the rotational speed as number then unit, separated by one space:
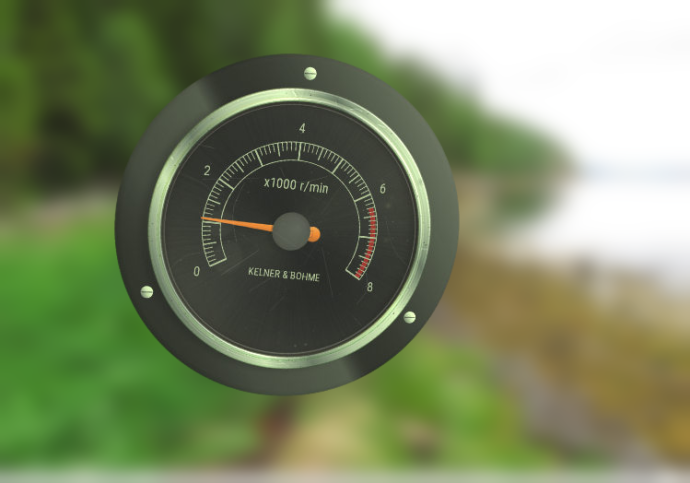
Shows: 1100 rpm
